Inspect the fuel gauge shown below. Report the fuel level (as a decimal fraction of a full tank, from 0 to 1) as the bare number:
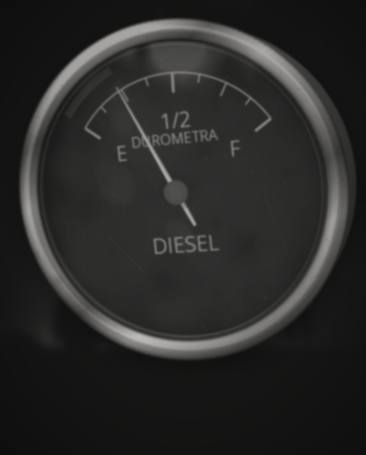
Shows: 0.25
